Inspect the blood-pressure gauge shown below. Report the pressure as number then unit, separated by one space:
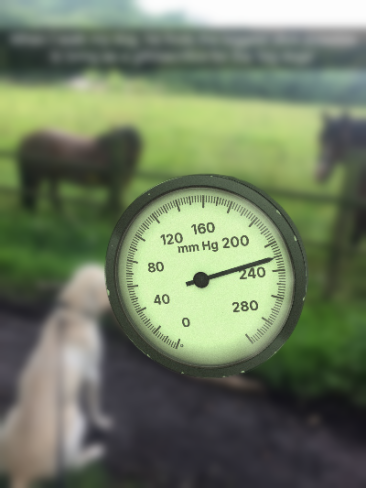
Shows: 230 mmHg
